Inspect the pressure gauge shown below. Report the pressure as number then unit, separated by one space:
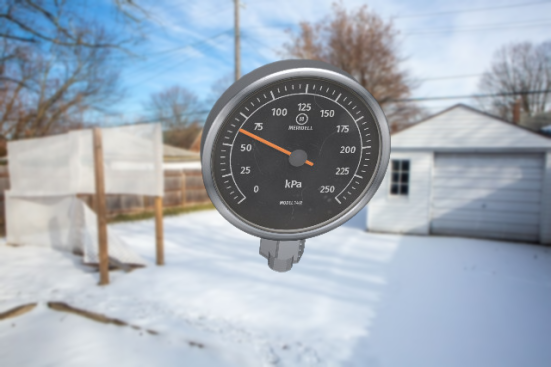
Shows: 65 kPa
